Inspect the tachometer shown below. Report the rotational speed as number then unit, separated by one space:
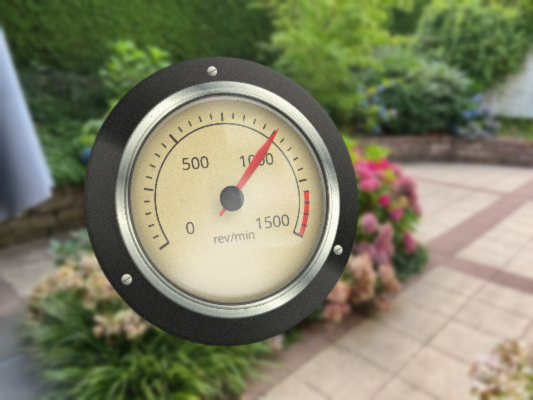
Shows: 1000 rpm
